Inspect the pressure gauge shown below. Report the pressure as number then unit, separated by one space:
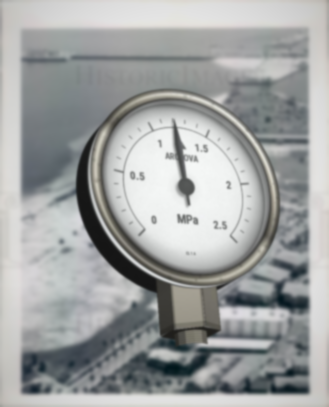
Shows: 1.2 MPa
